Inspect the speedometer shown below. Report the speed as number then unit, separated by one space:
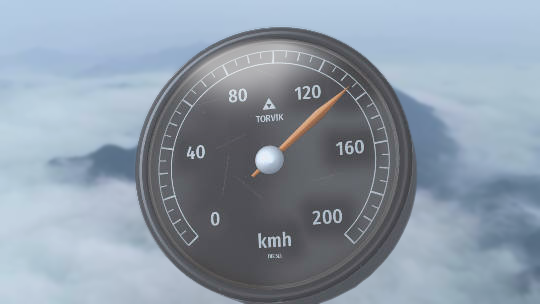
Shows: 135 km/h
